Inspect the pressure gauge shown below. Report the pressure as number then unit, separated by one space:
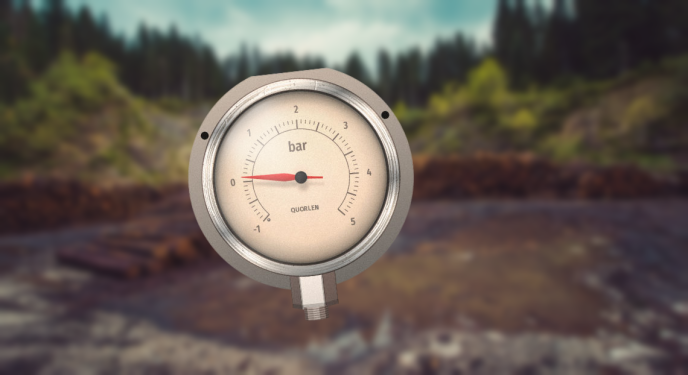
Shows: 0.1 bar
